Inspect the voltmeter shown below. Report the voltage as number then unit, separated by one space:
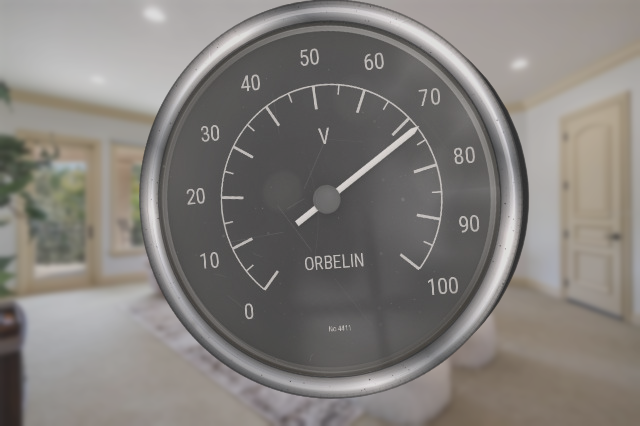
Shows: 72.5 V
